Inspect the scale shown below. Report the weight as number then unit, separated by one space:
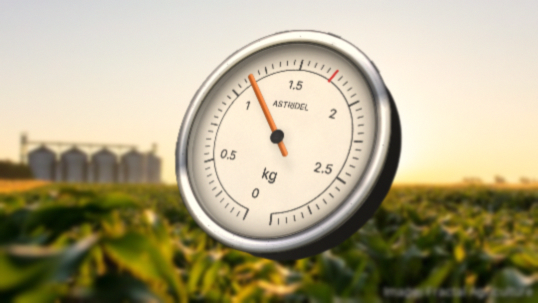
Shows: 1.15 kg
